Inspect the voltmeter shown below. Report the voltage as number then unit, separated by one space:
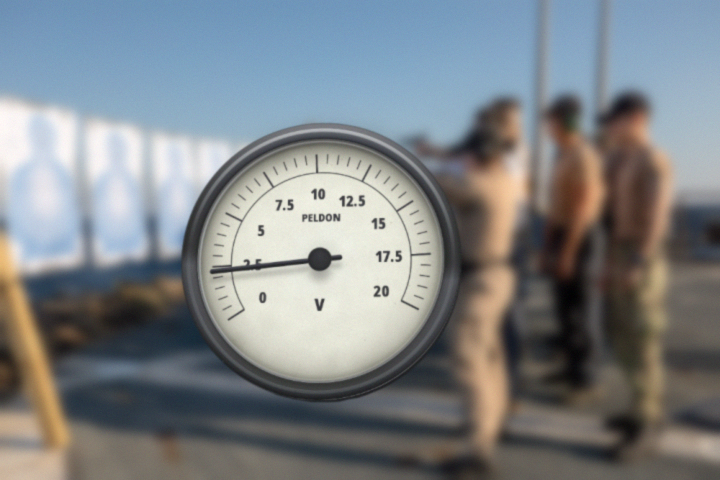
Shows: 2.25 V
